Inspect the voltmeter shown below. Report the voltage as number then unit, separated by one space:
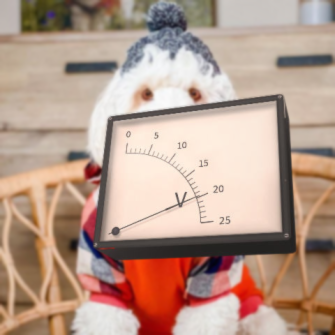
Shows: 20 V
